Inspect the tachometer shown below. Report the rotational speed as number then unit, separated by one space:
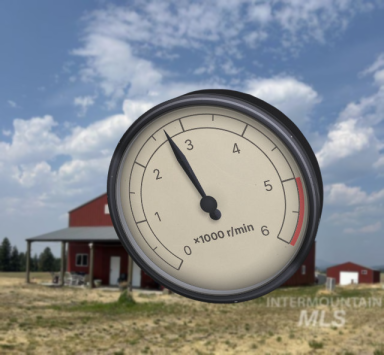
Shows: 2750 rpm
